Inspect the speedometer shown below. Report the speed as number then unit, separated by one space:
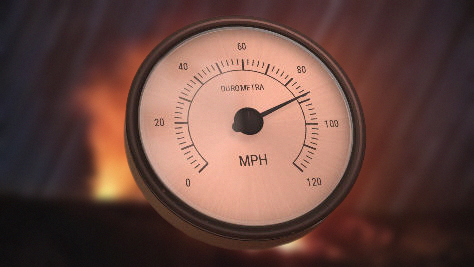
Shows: 88 mph
